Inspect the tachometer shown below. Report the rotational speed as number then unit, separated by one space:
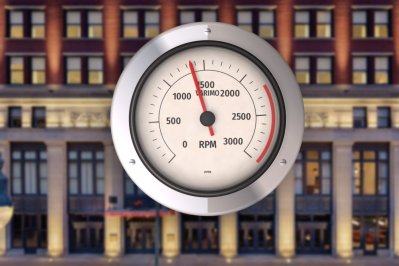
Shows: 1350 rpm
